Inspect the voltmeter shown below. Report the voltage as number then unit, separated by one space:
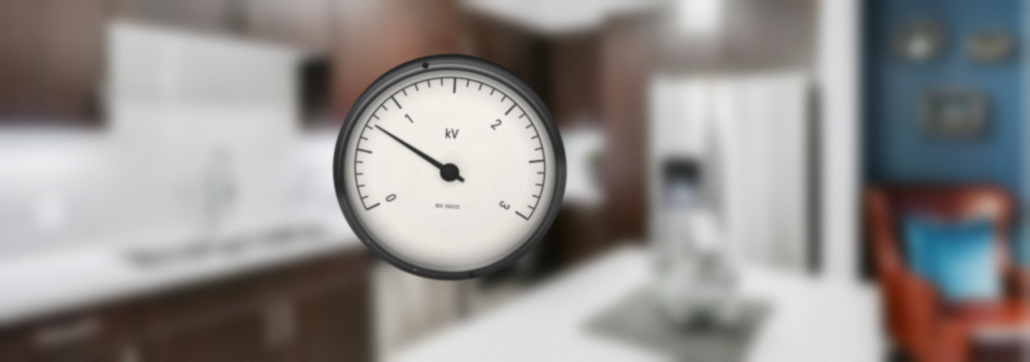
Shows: 0.75 kV
